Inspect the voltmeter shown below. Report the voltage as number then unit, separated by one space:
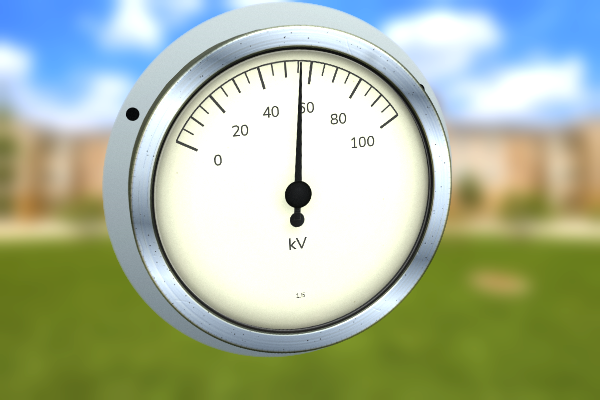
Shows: 55 kV
